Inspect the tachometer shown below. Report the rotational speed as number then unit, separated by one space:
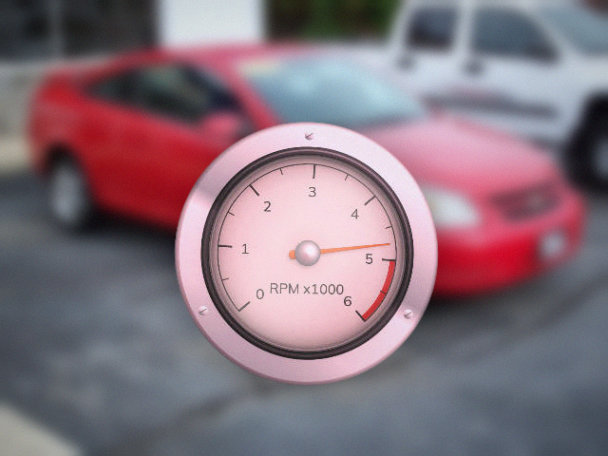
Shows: 4750 rpm
